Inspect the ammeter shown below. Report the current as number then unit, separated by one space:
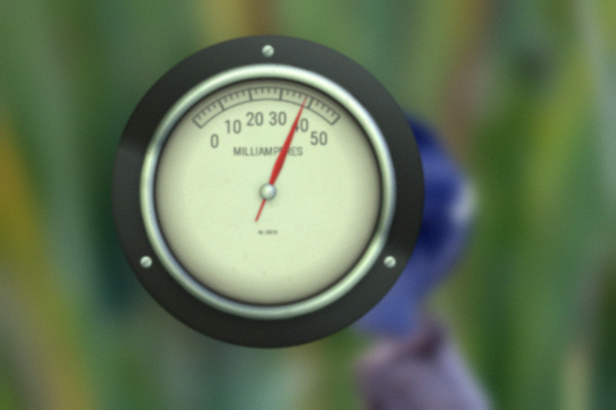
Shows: 38 mA
